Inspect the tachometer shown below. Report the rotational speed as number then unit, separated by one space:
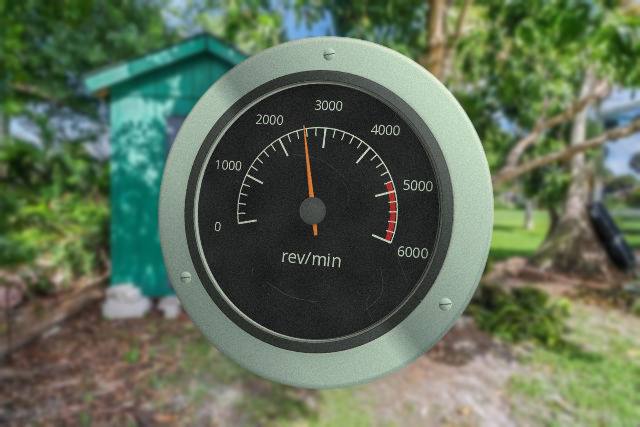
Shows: 2600 rpm
